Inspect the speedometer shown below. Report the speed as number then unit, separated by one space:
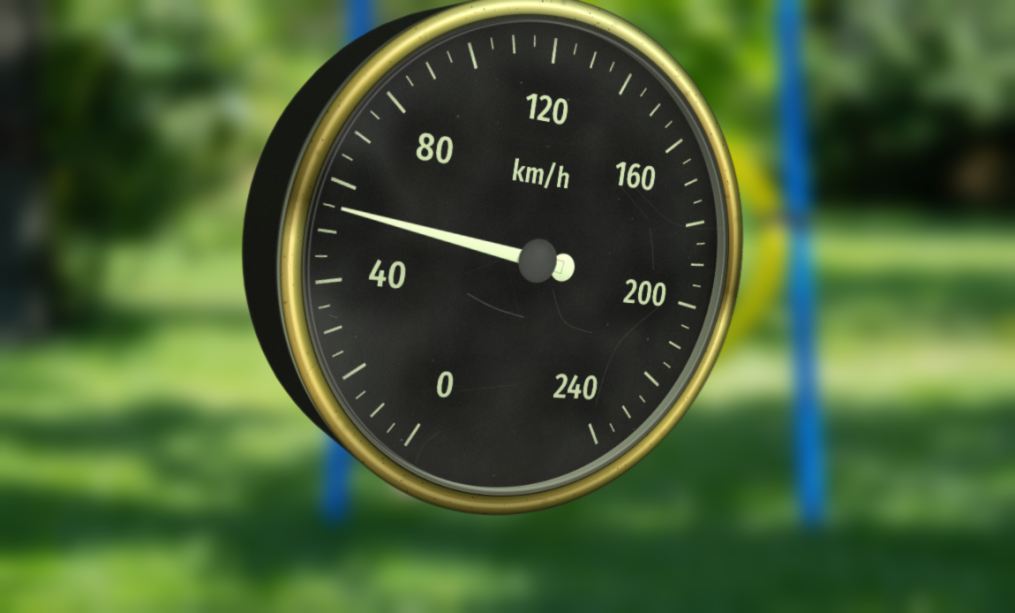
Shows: 55 km/h
